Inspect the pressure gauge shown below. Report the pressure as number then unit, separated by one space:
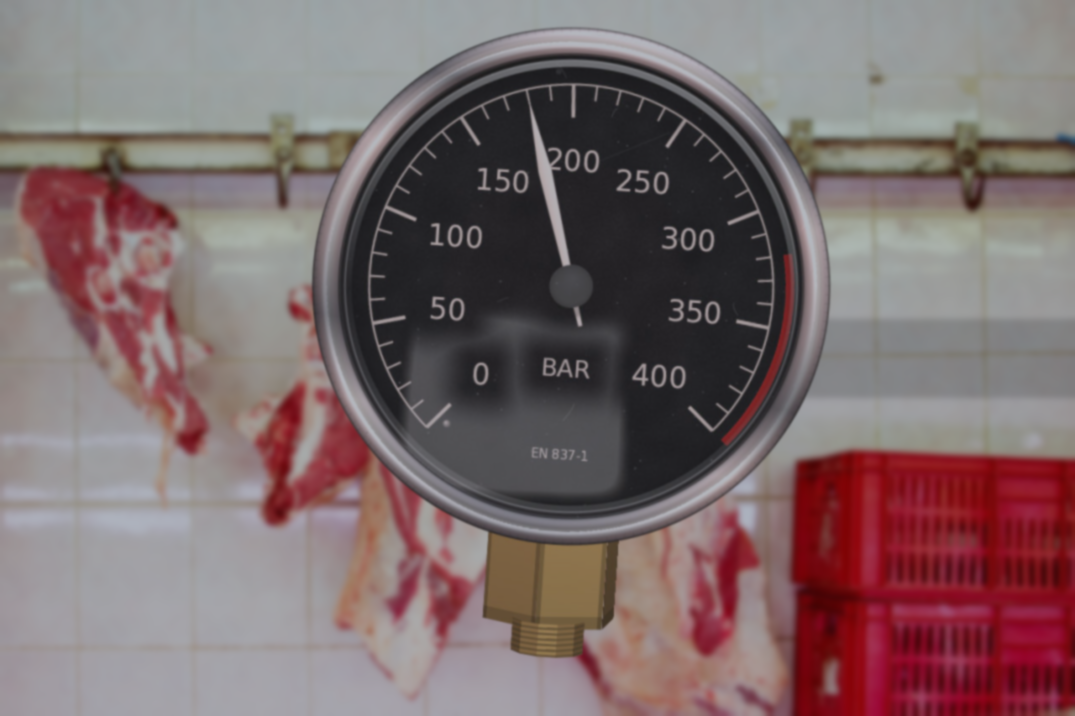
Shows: 180 bar
